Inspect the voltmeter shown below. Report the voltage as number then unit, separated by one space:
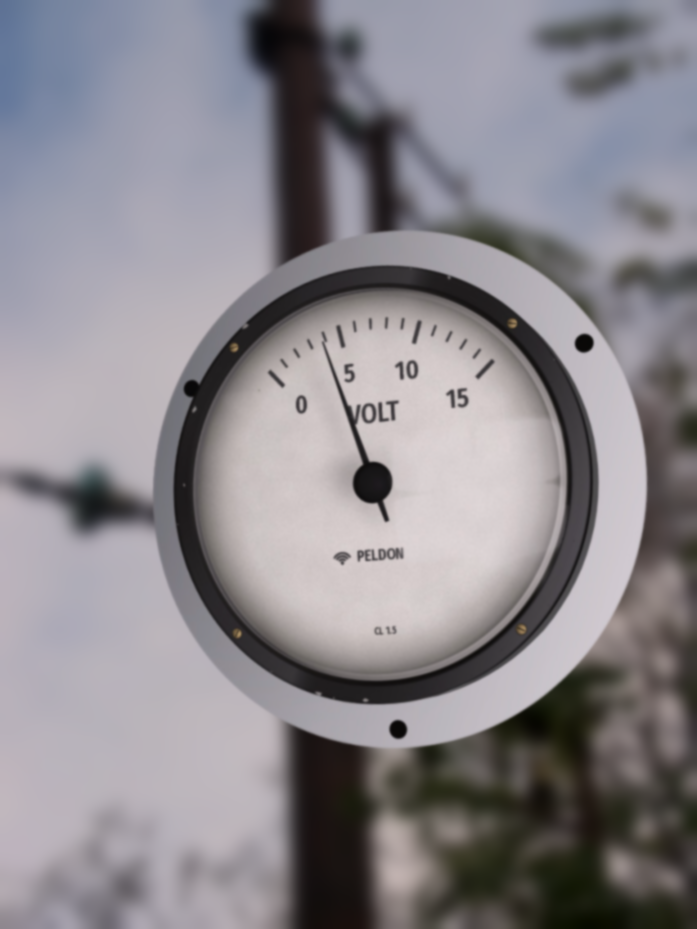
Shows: 4 V
